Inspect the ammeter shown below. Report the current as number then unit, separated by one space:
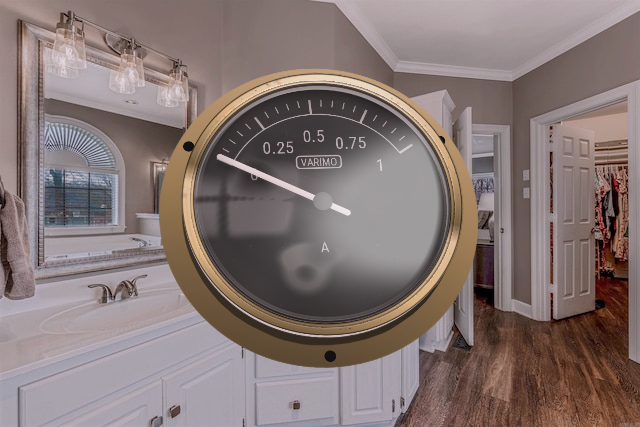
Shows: 0 A
